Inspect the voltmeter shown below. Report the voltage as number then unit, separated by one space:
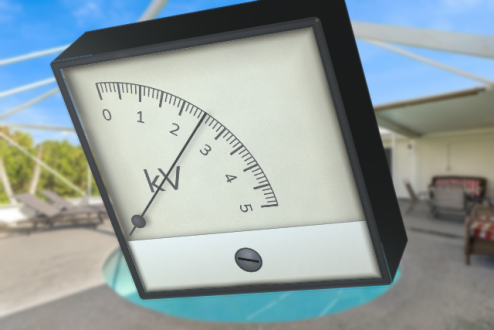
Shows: 2.5 kV
